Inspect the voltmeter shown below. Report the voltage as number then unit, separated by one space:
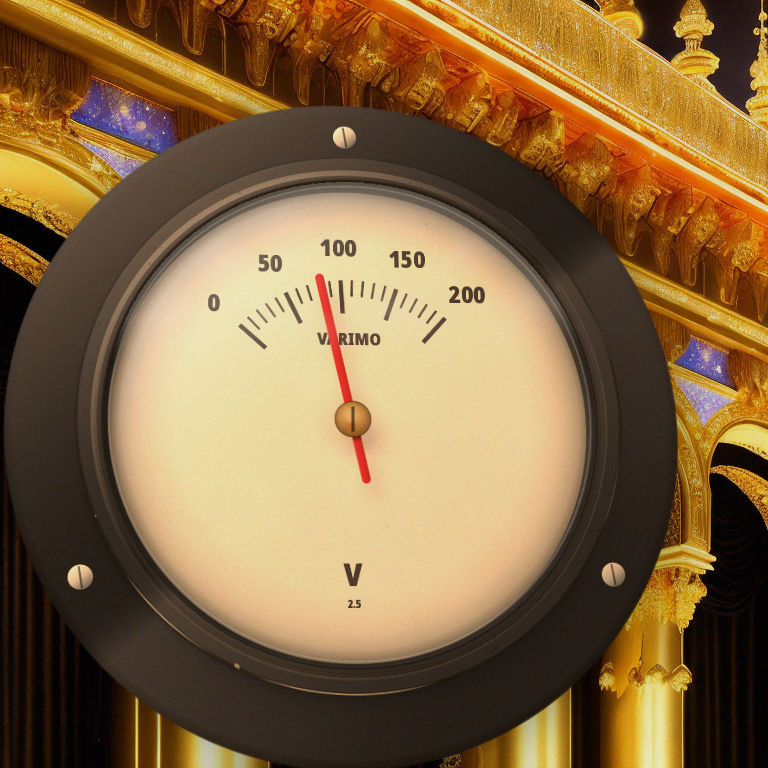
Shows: 80 V
